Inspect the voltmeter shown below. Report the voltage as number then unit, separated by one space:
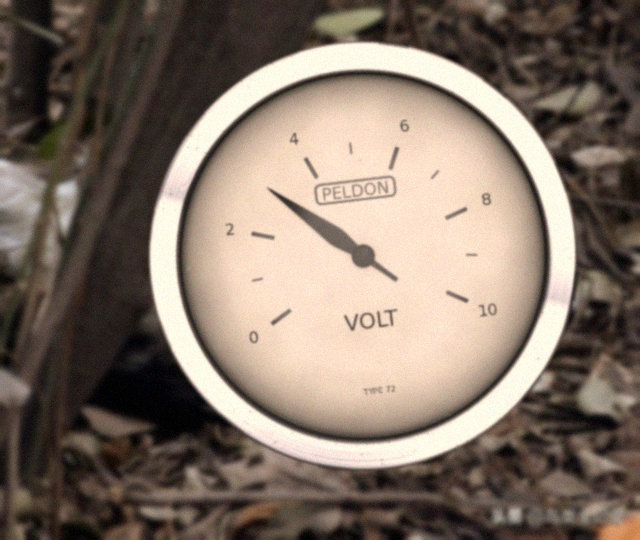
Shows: 3 V
